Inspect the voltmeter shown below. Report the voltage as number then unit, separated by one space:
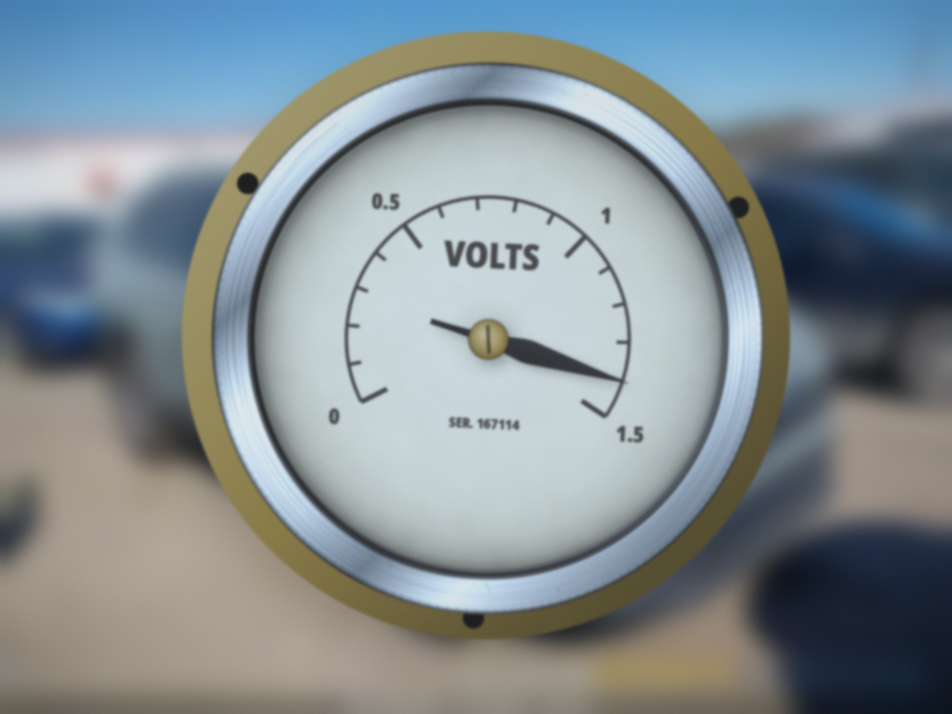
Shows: 1.4 V
